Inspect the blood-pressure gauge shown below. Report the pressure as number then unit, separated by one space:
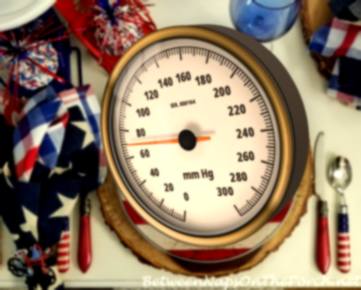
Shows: 70 mmHg
